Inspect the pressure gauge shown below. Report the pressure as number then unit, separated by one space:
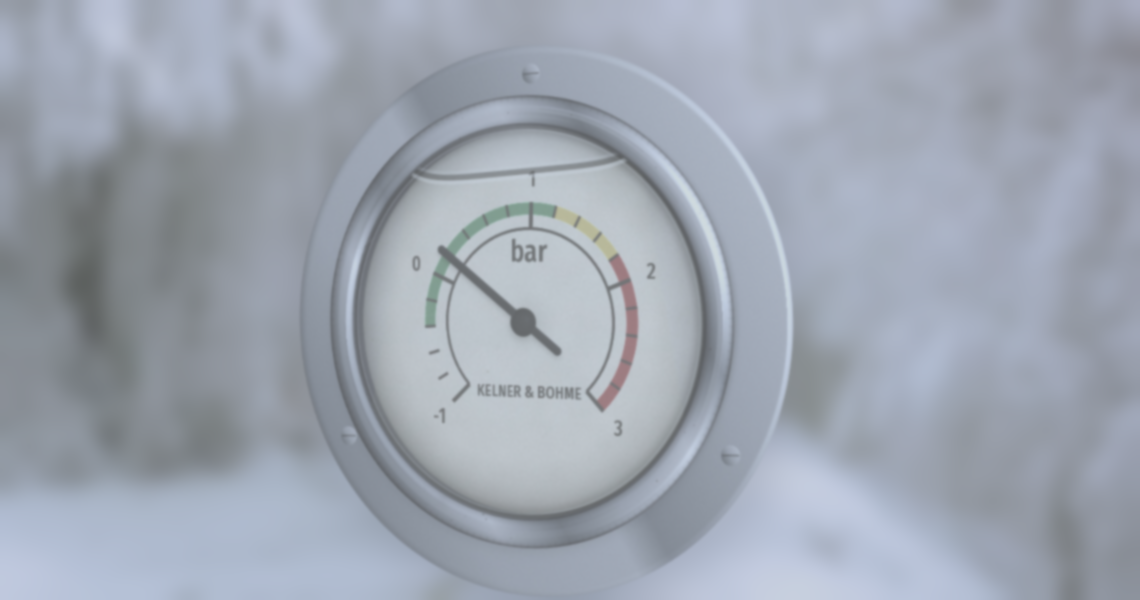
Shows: 0.2 bar
